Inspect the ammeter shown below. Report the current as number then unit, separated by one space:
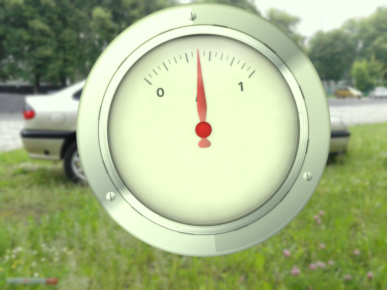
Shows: 0.5 A
